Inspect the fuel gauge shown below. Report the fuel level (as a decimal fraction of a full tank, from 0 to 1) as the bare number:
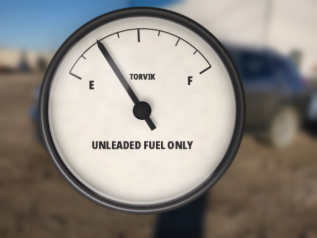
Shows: 0.25
